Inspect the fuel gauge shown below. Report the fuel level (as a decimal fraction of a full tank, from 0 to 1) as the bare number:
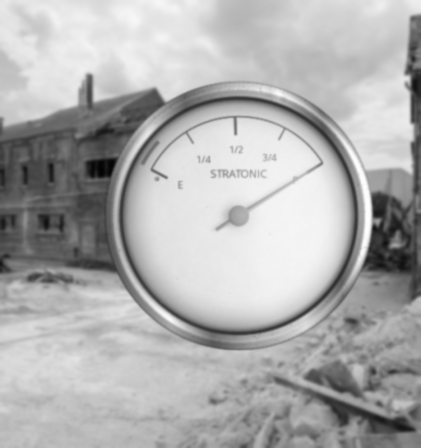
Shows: 1
